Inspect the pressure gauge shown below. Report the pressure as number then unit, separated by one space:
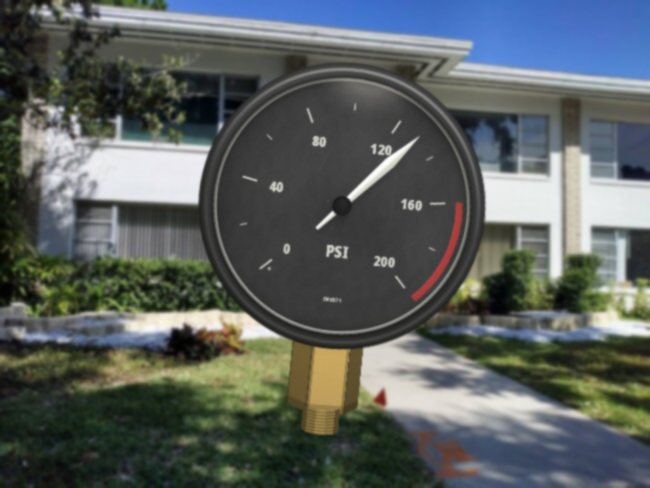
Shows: 130 psi
